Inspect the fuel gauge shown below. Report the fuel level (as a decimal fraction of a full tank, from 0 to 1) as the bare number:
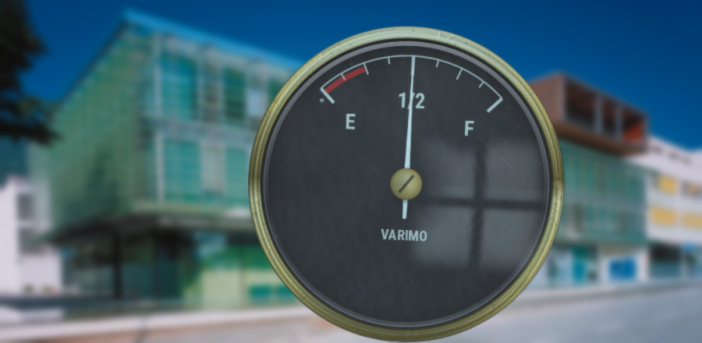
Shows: 0.5
